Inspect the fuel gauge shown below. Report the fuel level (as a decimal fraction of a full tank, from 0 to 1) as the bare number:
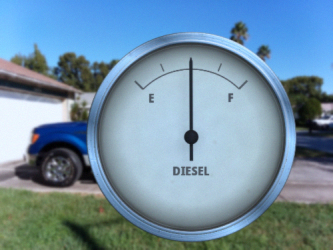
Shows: 0.5
